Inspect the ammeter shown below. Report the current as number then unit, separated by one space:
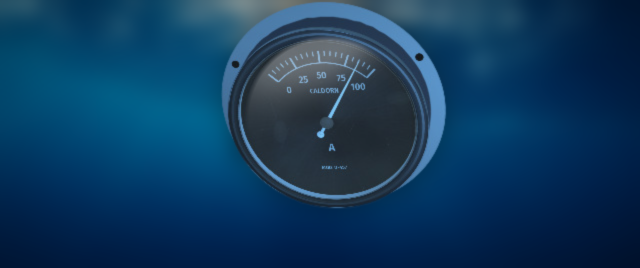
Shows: 85 A
